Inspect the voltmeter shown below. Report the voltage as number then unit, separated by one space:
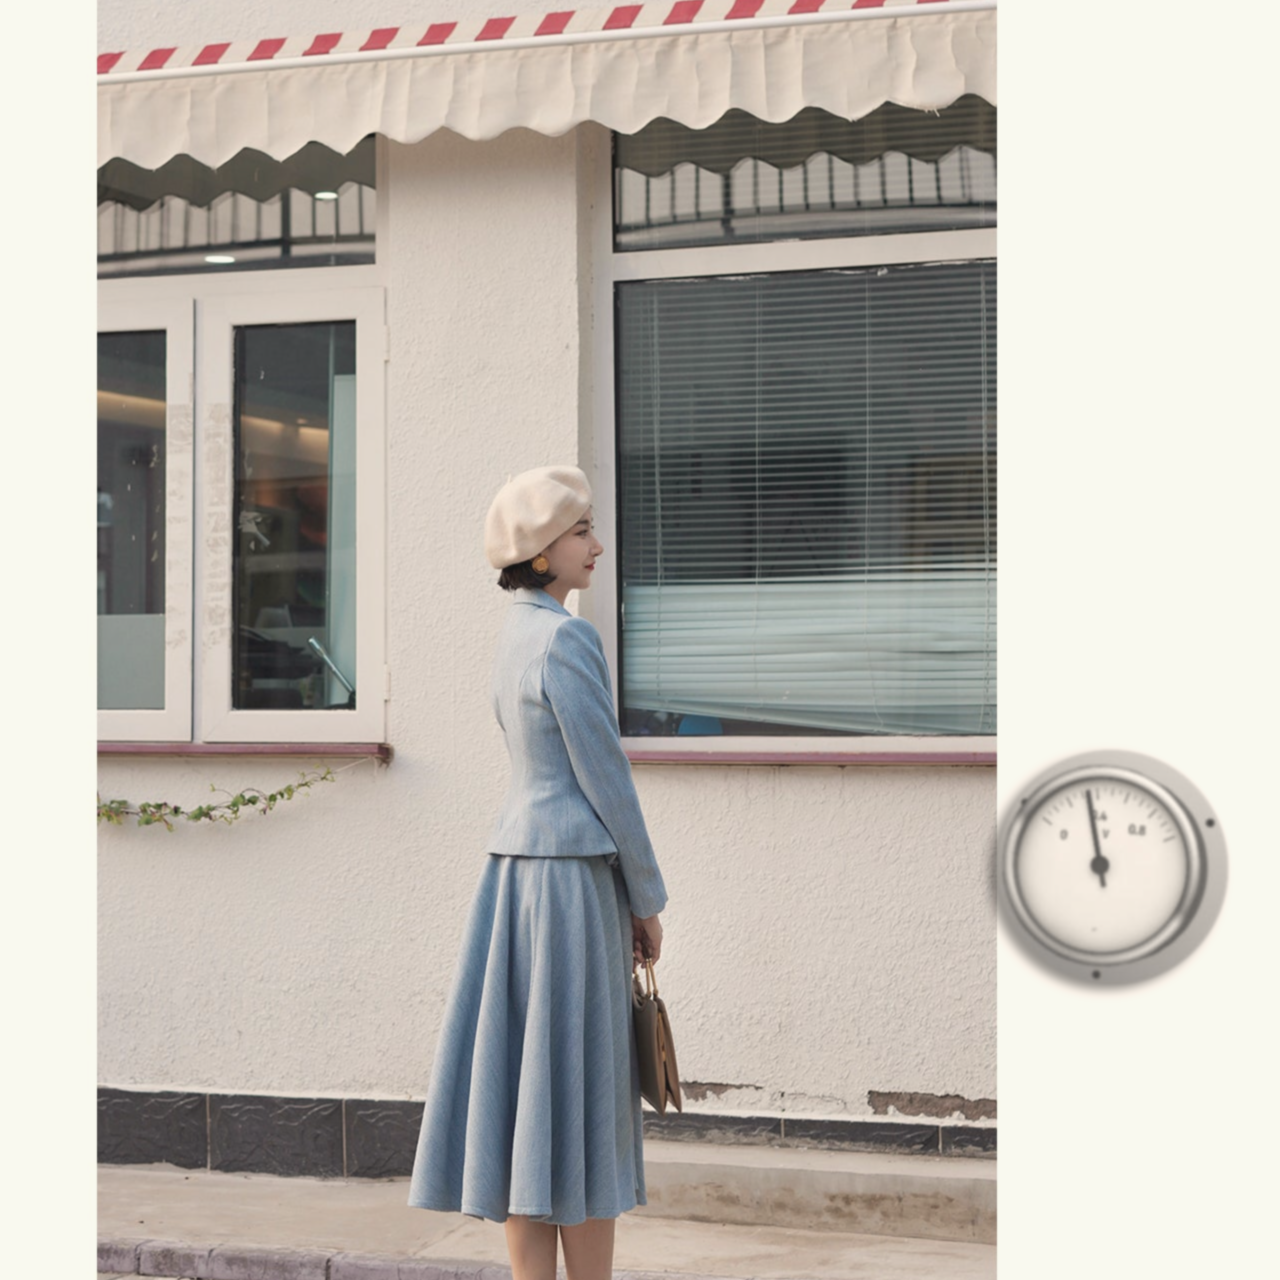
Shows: 0.35 V
